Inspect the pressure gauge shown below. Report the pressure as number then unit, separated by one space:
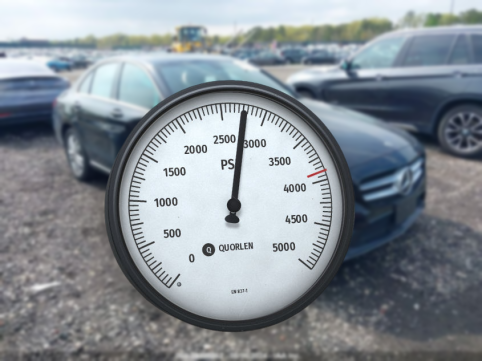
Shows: 2750 psi
